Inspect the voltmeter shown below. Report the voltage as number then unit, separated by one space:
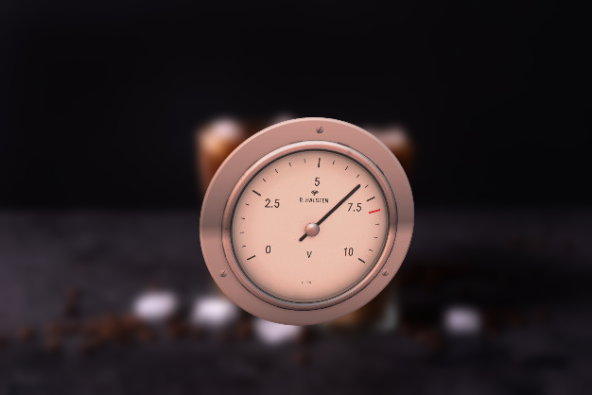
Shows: 6.75 V
